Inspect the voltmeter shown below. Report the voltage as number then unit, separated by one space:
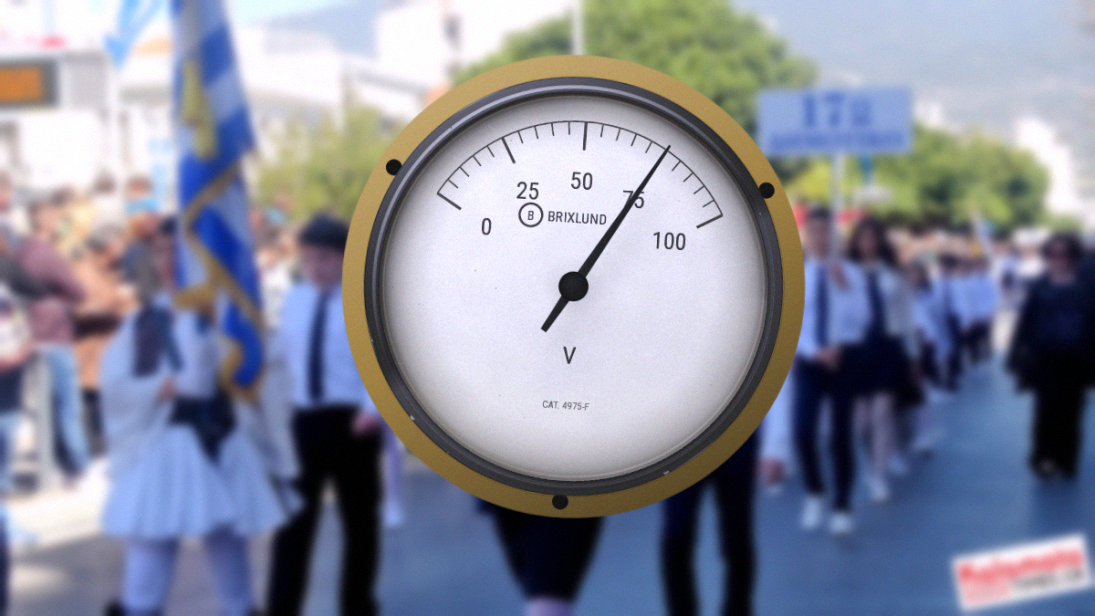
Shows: 75 V
